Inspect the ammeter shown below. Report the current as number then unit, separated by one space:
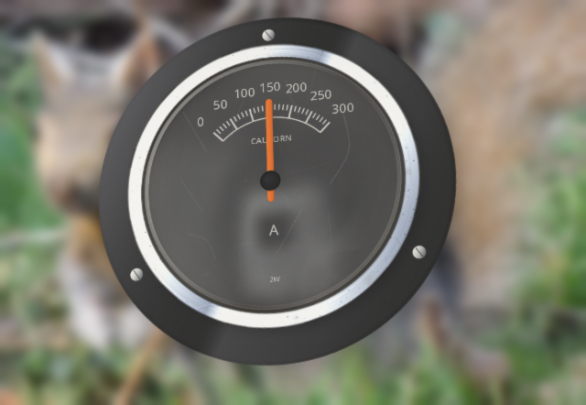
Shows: 150 A
